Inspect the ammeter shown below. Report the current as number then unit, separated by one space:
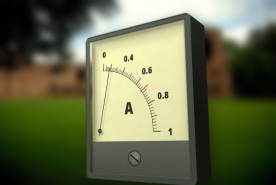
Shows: 0.2 A
